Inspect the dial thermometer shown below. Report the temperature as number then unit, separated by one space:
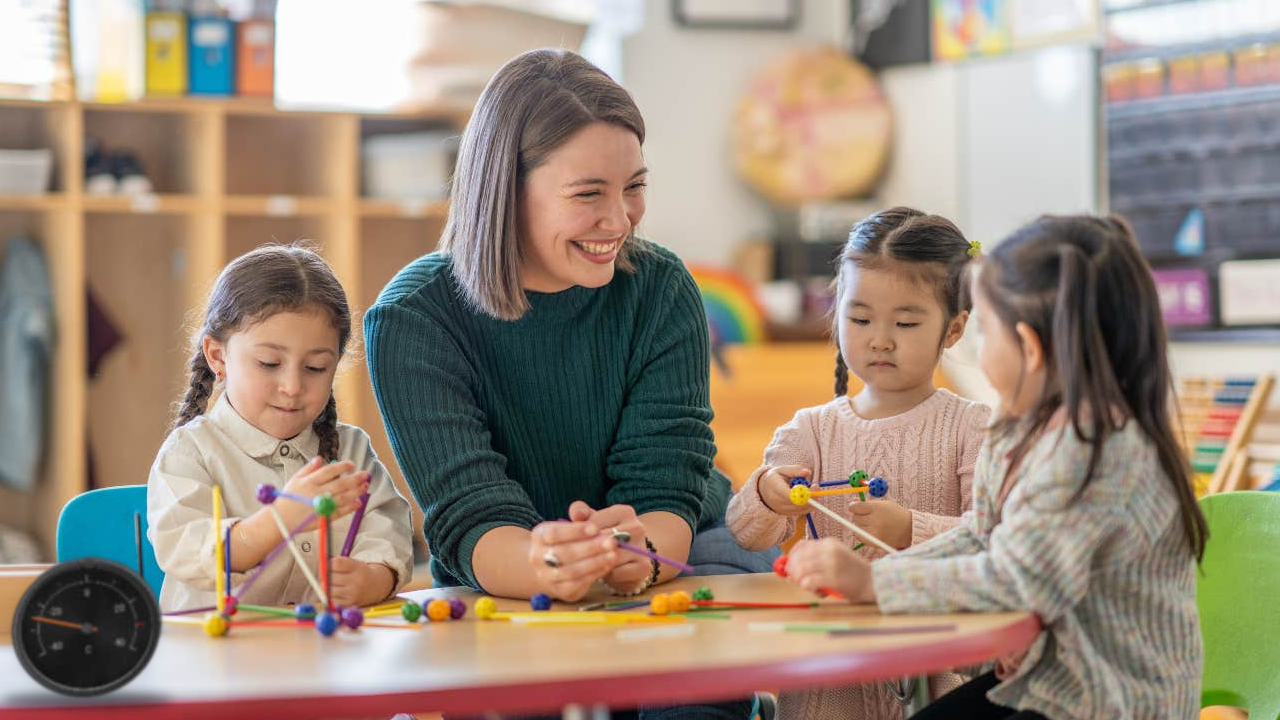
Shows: -25 °C
